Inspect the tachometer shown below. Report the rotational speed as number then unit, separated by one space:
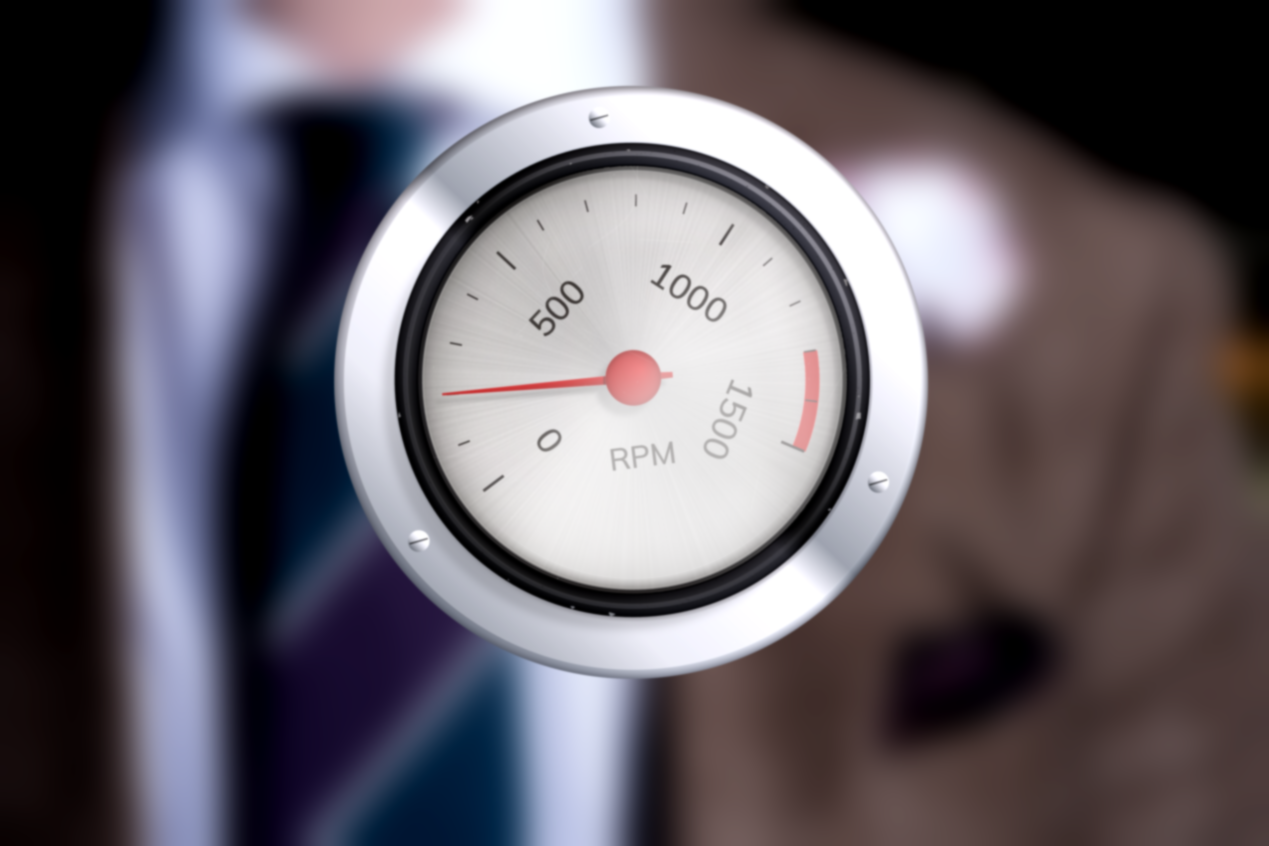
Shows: 200 rpm
